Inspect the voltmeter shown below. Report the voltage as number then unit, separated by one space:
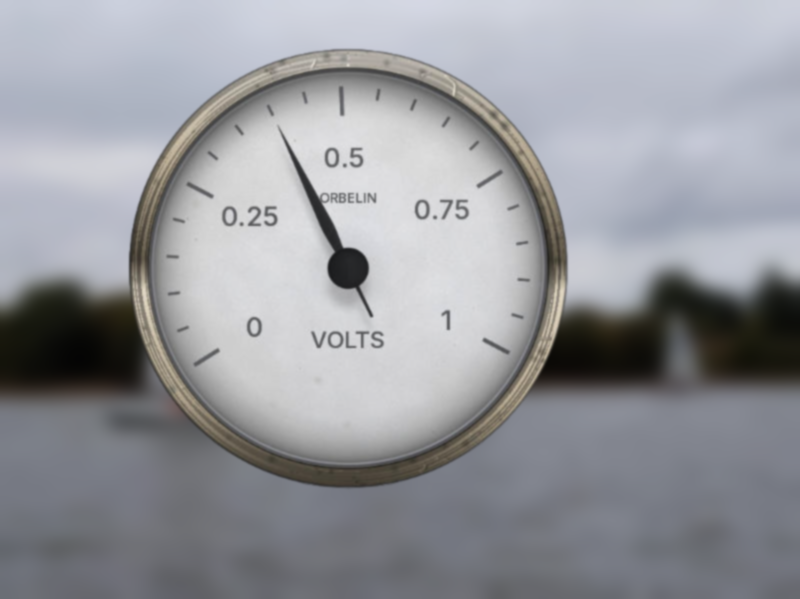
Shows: 0.4 V
